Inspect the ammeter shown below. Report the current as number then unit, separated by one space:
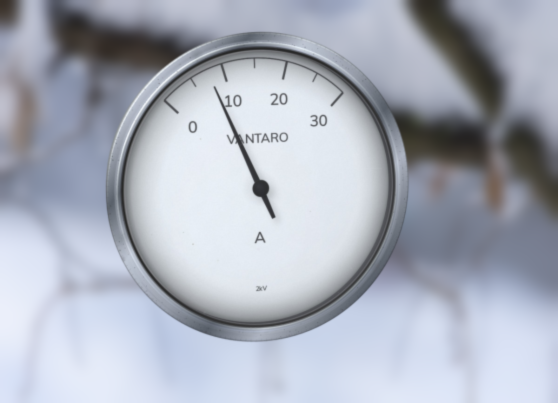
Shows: 7.5 A
